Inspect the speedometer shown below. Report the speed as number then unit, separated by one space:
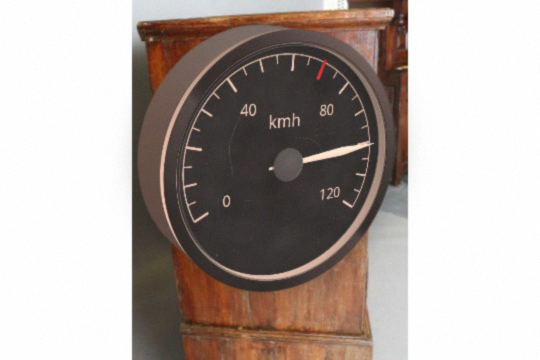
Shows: 100 km/h
